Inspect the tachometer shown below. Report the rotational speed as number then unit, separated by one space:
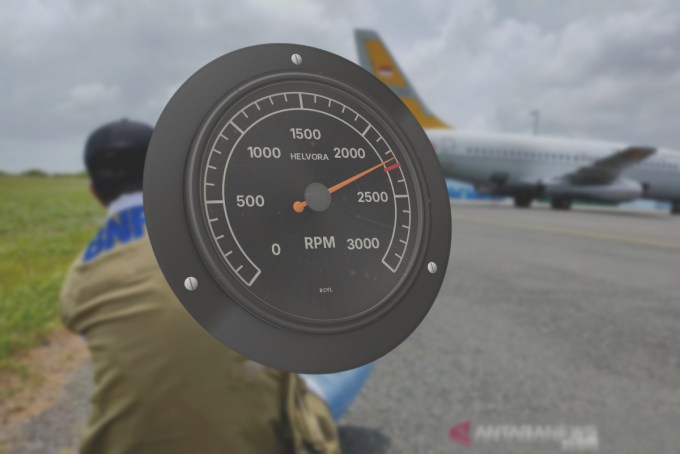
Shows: 2250 rpm
